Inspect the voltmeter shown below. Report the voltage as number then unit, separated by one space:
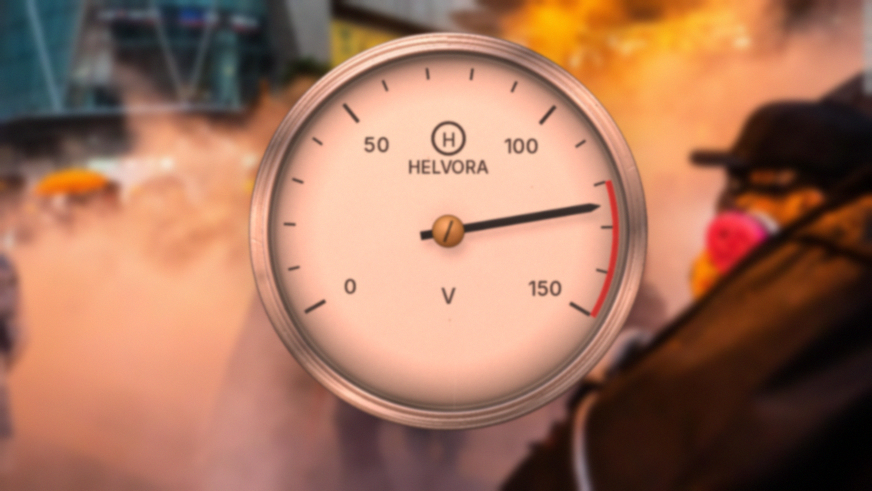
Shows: 125 V
